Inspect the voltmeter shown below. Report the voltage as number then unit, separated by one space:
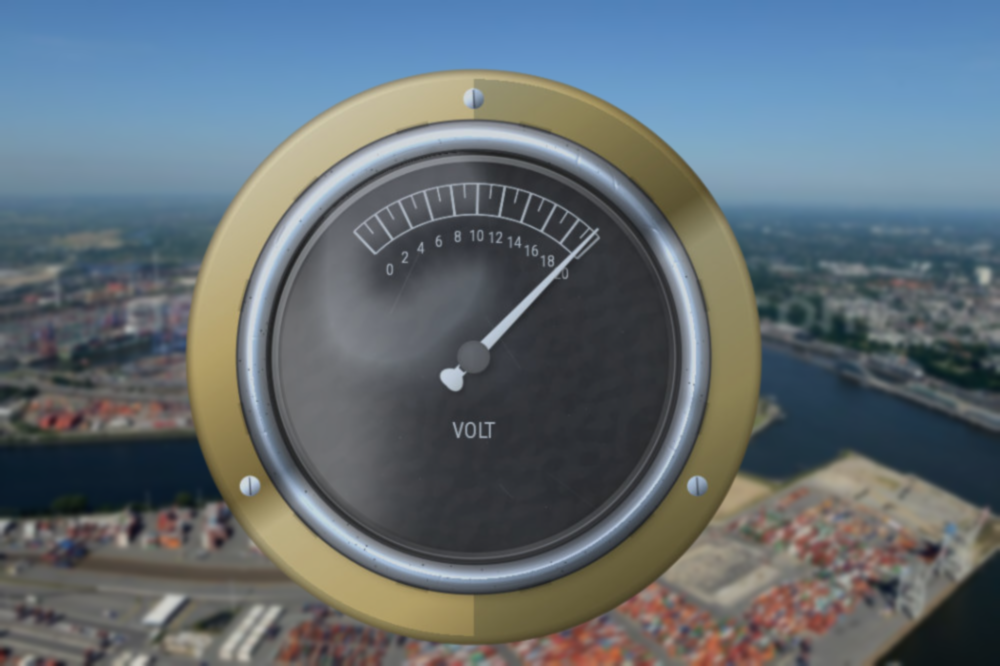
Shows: 19.5 V
